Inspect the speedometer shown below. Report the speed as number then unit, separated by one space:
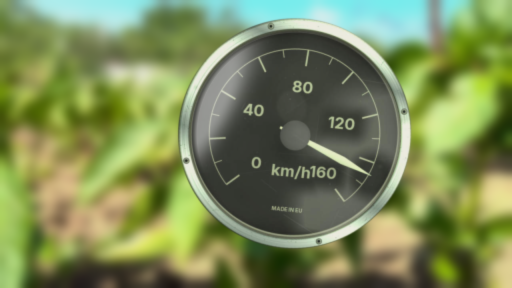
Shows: 145 km/h
